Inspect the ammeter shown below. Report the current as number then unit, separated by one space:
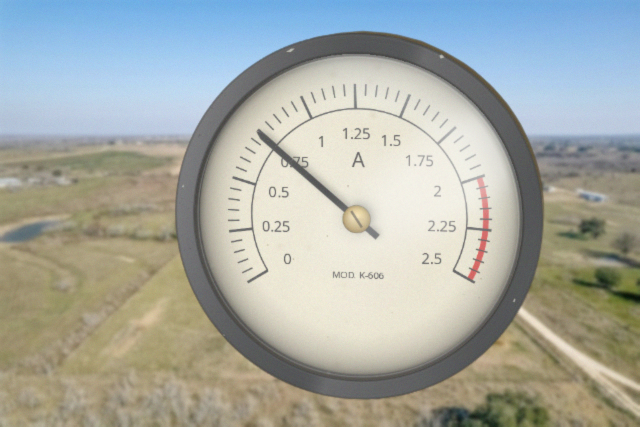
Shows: 0.75 A
